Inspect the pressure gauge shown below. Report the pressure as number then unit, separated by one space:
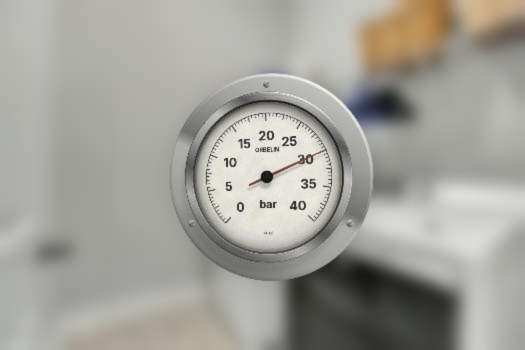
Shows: 30 bar
